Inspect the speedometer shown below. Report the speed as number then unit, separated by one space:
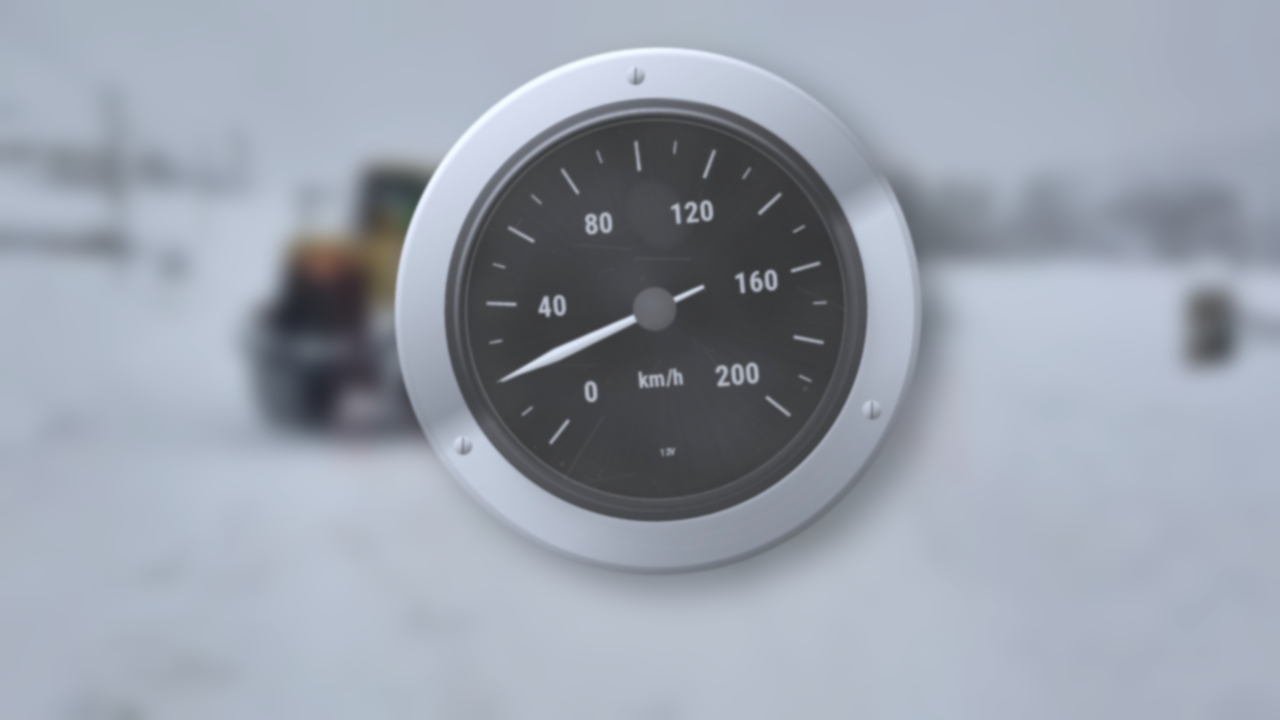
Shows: 20 km/h
